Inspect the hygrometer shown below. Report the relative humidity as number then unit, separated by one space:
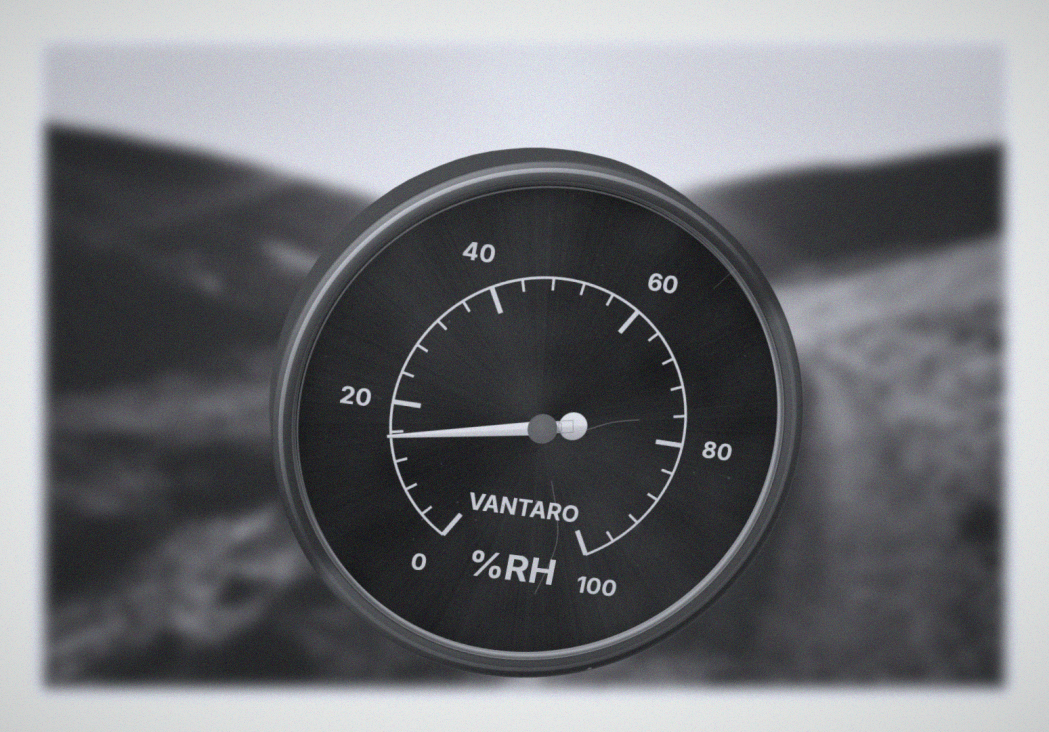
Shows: 16 %
